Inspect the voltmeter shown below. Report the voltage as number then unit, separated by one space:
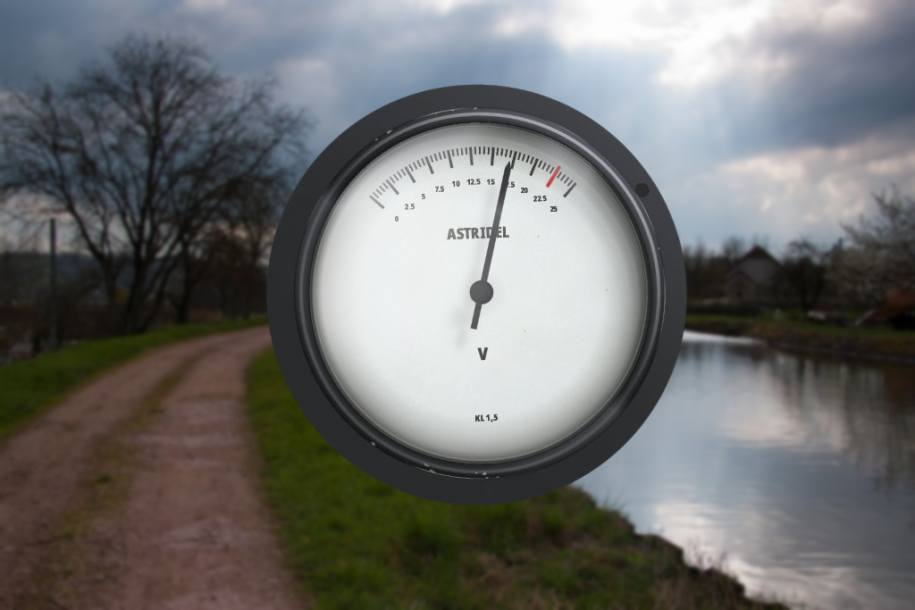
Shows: 17 V
